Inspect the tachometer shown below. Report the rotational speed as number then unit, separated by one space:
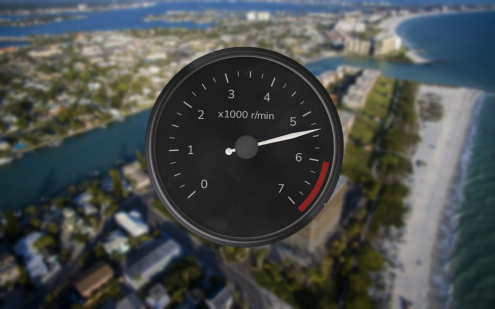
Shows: 5375 rpm
